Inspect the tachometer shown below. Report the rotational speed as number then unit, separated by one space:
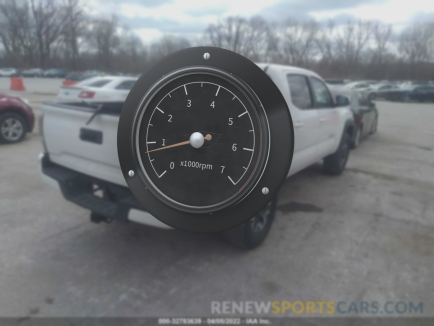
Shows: 750 rpm
